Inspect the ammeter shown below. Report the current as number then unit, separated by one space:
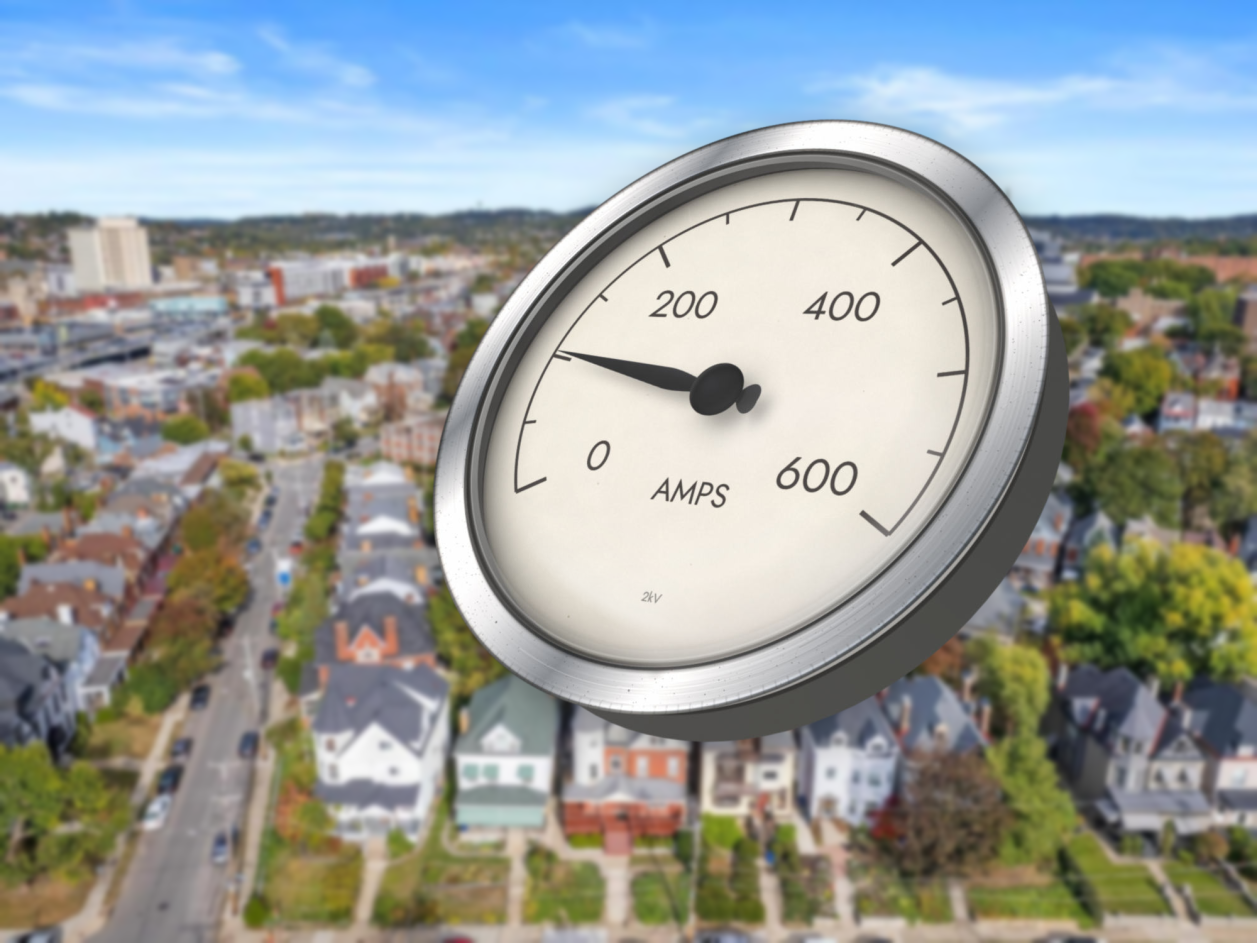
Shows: 100 A
